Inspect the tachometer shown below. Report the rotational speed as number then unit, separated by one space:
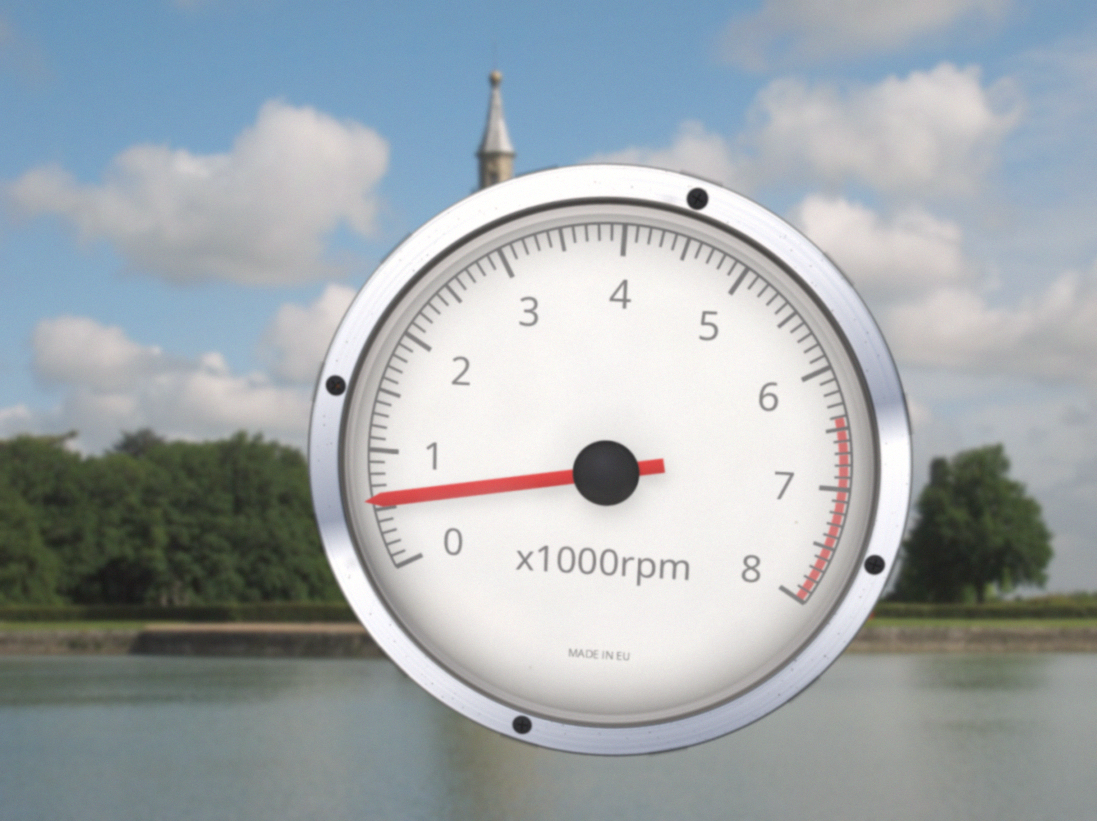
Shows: 600 rpm
